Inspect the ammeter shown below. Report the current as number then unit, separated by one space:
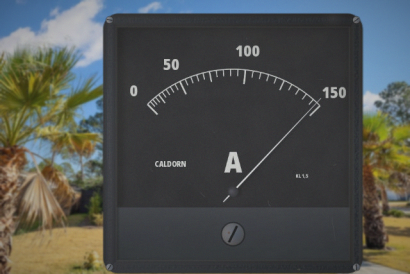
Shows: 147.5 A
